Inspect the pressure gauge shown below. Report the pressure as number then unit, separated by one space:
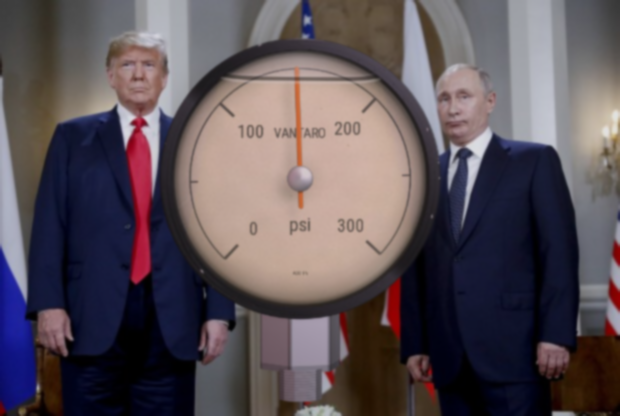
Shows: 150 psi
